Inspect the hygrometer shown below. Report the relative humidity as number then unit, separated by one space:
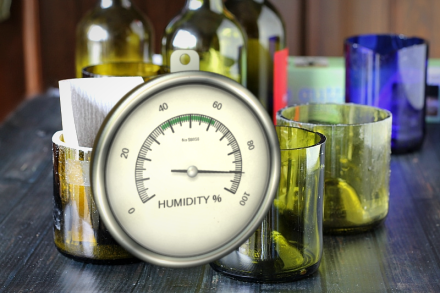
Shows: 90 %
